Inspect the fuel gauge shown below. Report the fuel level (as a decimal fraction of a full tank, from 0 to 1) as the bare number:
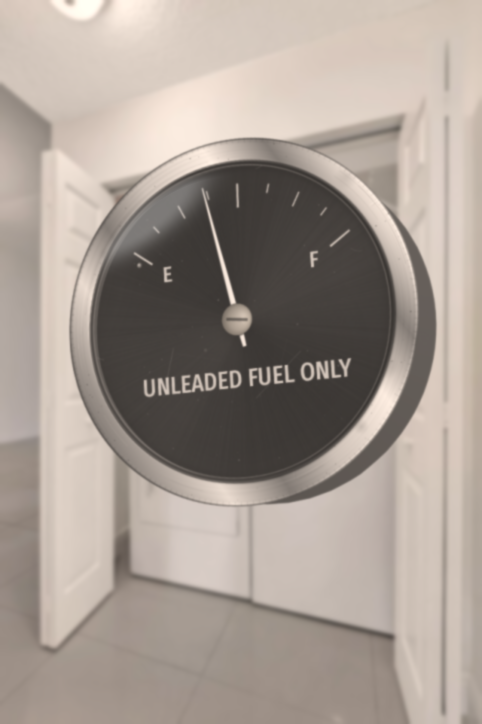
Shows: 0.375
